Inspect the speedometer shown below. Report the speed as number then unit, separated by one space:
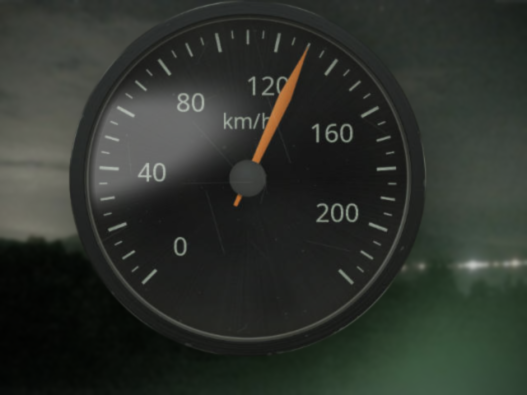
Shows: 130 km/h
